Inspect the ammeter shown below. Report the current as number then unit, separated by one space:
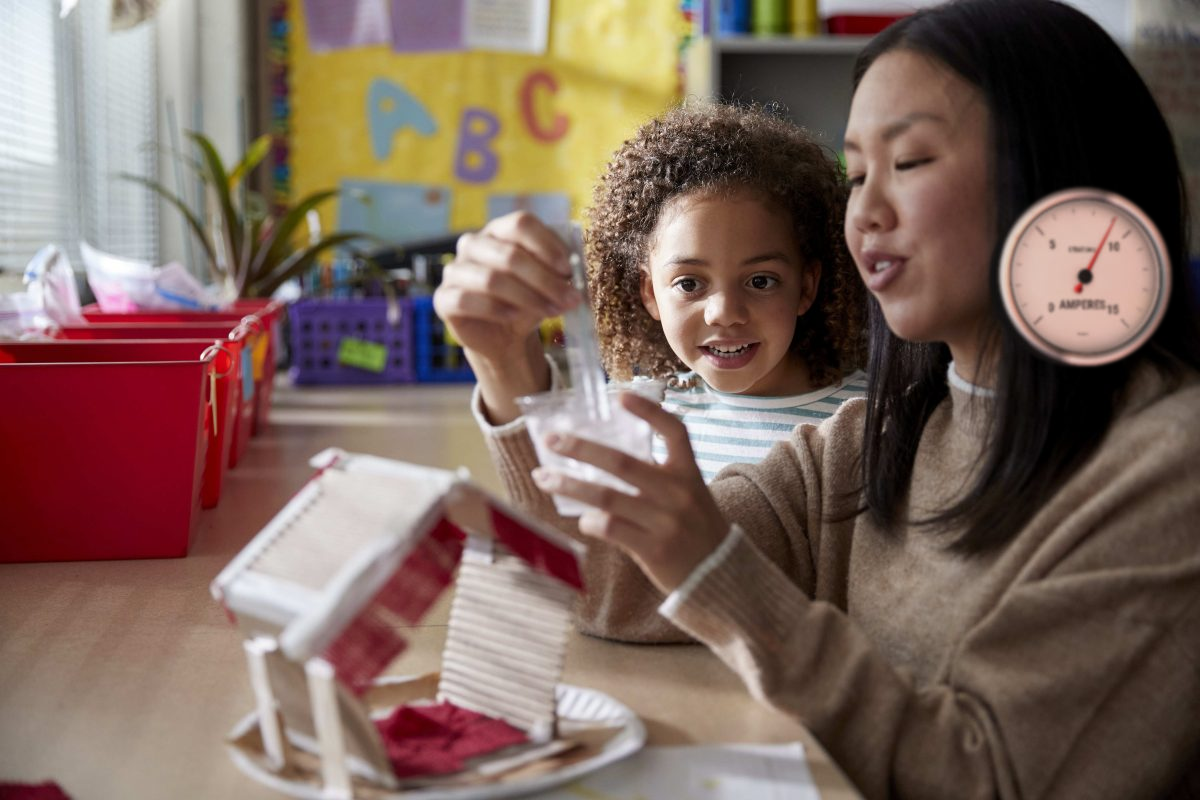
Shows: 9 A
